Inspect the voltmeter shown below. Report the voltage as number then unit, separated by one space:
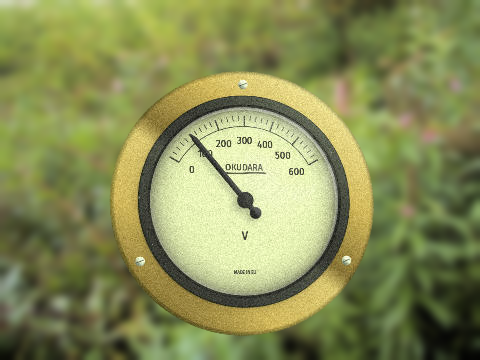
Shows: 100 V
